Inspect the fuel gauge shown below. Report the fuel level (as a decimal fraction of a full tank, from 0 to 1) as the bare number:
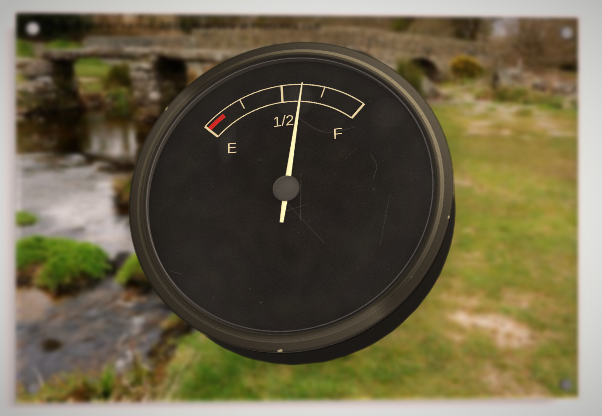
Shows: 0.625
